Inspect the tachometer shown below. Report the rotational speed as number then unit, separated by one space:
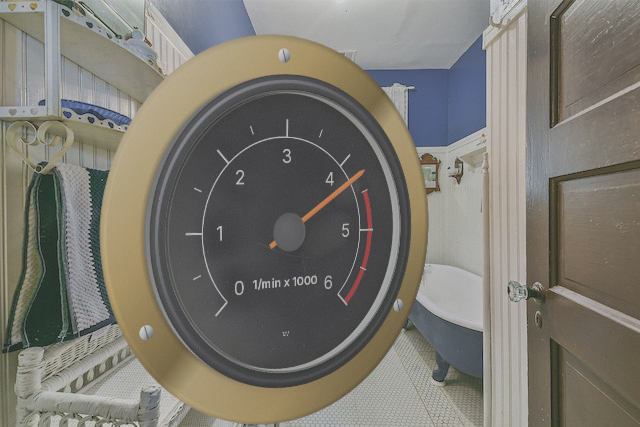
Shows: 4250 rpm
